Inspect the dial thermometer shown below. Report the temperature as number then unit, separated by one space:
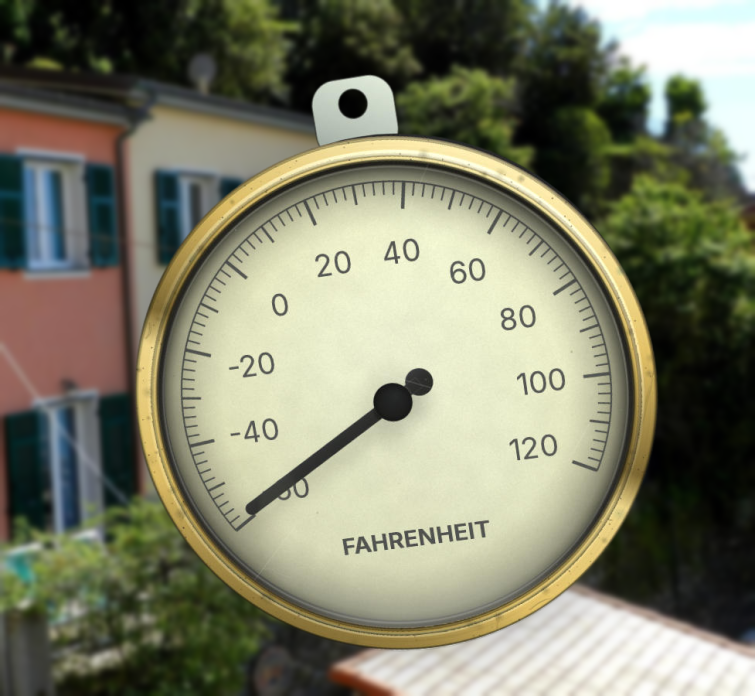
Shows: -58 °F
